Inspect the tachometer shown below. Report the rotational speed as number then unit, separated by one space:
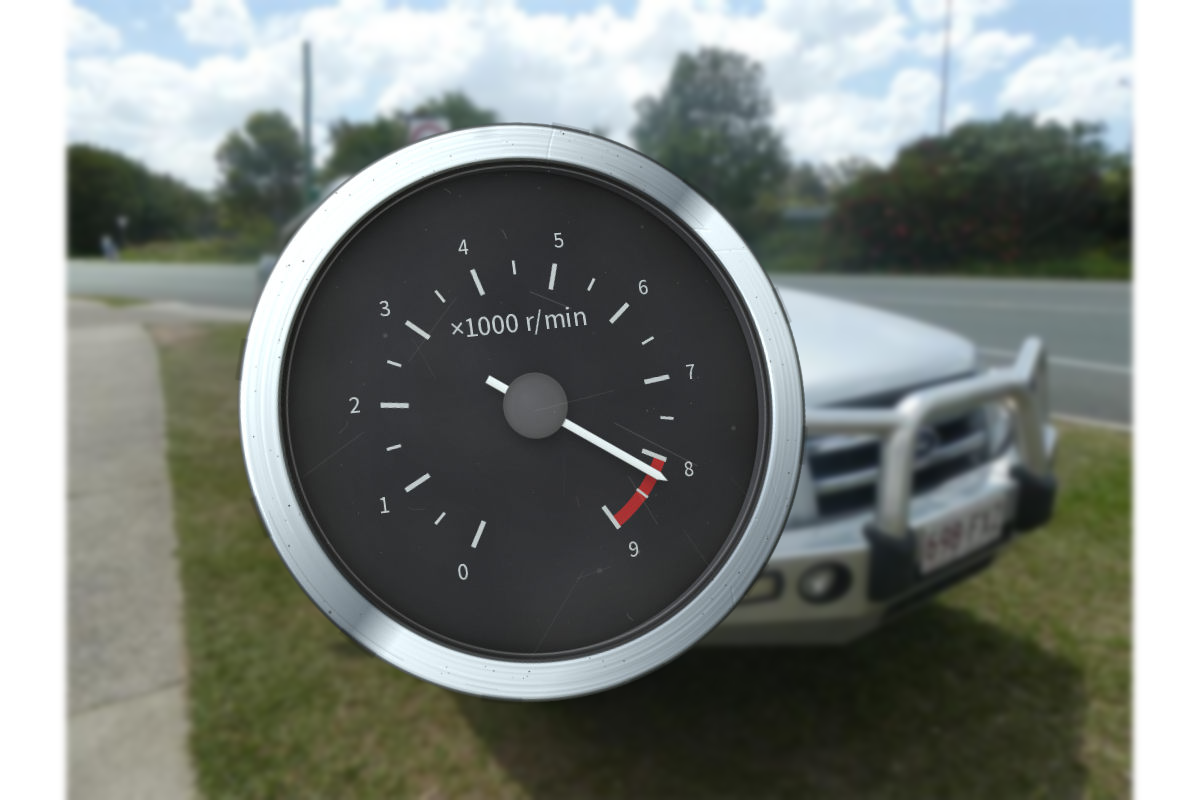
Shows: 8250 rpm
